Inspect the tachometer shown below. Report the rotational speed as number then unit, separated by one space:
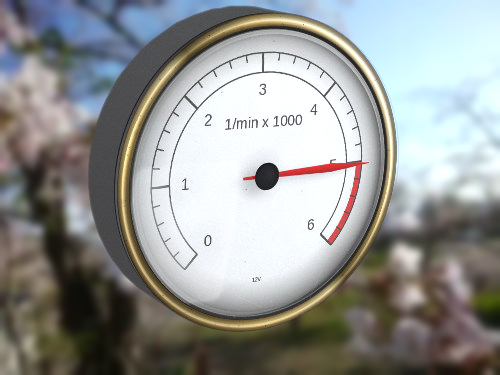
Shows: 5000 rpm
